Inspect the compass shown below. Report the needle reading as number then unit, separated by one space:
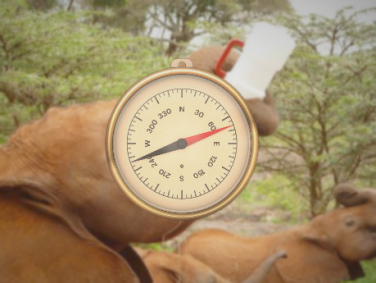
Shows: 70 °
